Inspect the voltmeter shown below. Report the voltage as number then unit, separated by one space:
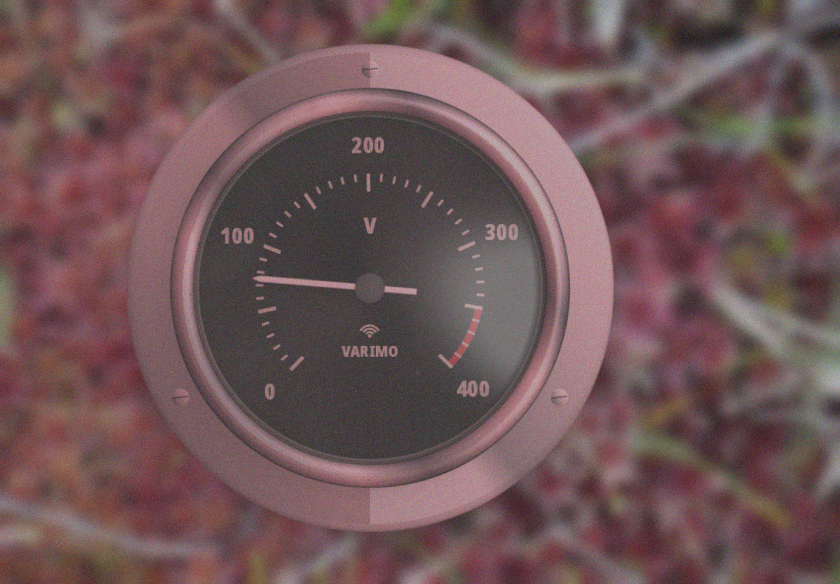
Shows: 75 V
